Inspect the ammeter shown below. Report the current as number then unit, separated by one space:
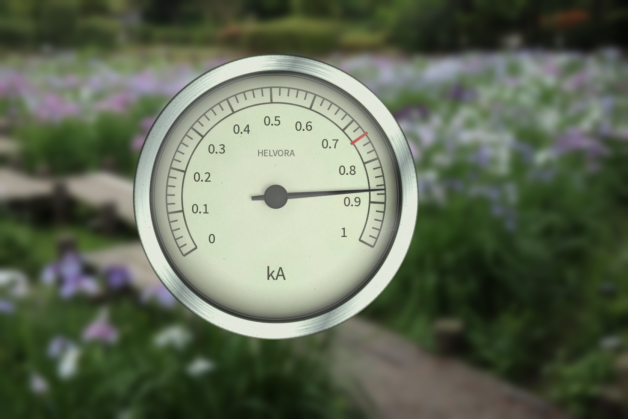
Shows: 0.87 kA
